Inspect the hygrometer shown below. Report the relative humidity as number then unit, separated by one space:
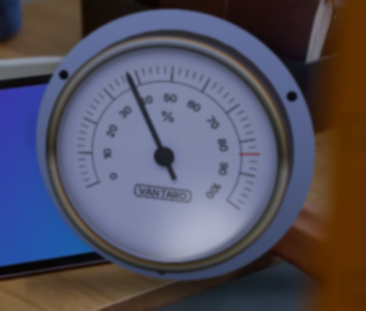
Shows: 38 %
